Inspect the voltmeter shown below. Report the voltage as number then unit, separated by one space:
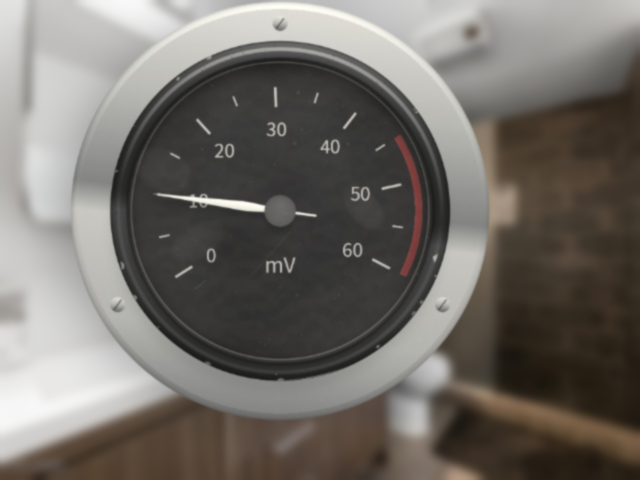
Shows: 10 mV
